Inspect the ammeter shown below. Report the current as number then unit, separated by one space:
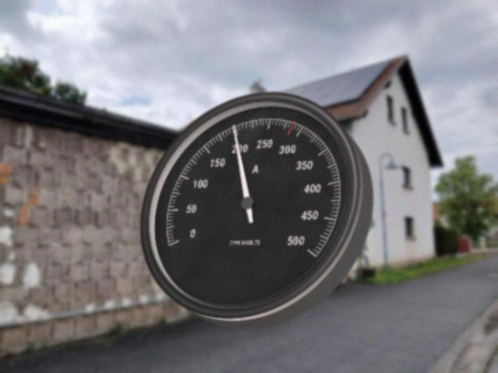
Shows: 200 A
